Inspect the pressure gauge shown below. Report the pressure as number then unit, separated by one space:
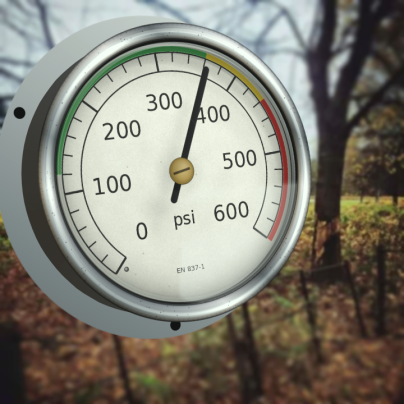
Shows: 360 psi
